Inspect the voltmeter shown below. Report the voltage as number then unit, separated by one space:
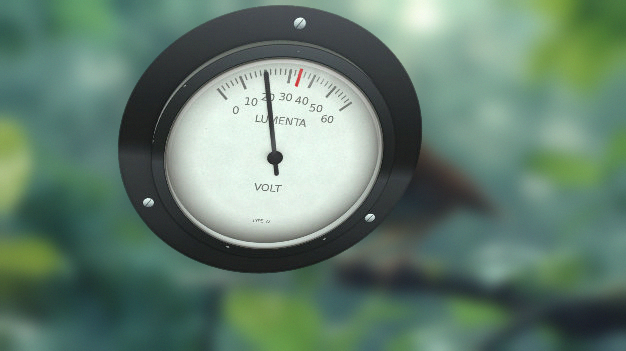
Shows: 20 V
